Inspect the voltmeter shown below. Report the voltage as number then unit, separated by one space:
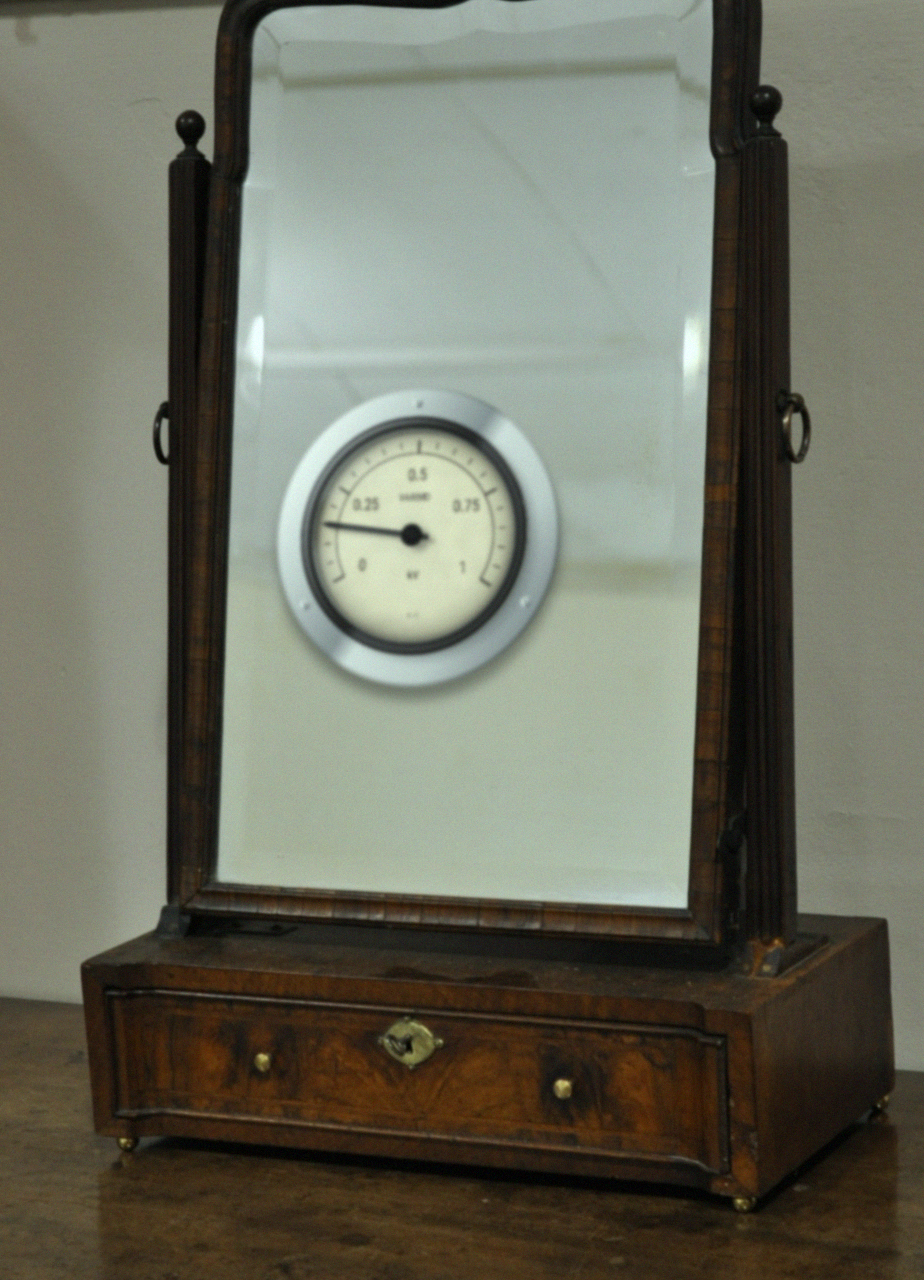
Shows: 0.15 kV
